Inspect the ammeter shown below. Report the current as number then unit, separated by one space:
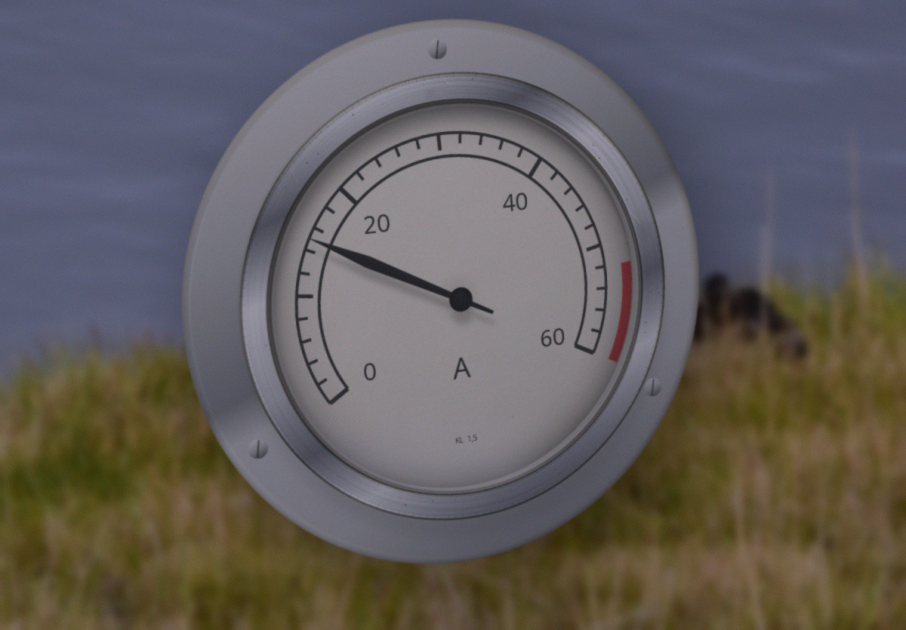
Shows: 15 A
